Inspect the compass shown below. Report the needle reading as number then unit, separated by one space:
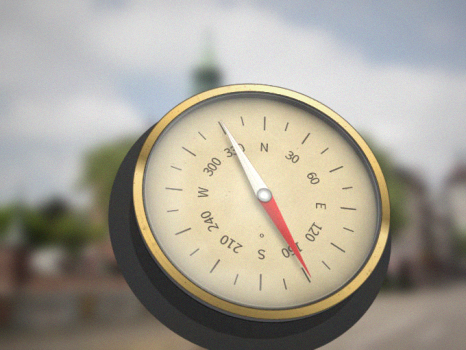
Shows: 150 °
